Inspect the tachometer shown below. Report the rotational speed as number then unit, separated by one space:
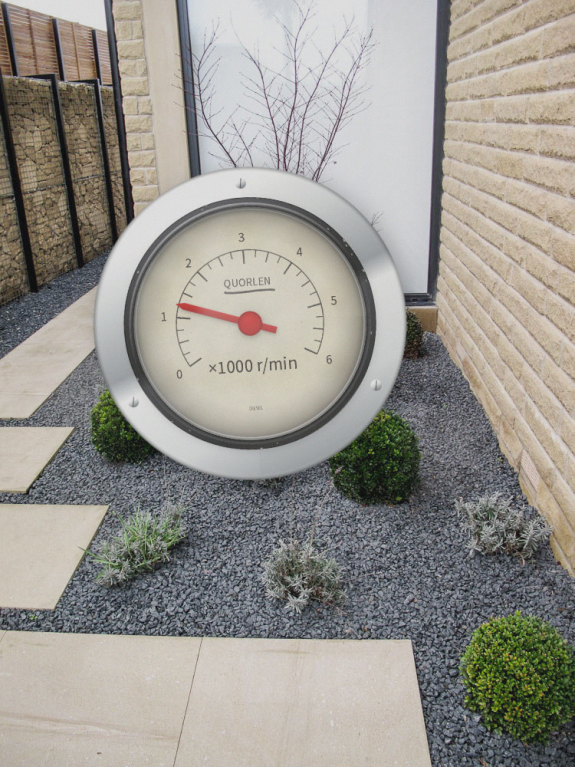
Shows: 1250 rpm
